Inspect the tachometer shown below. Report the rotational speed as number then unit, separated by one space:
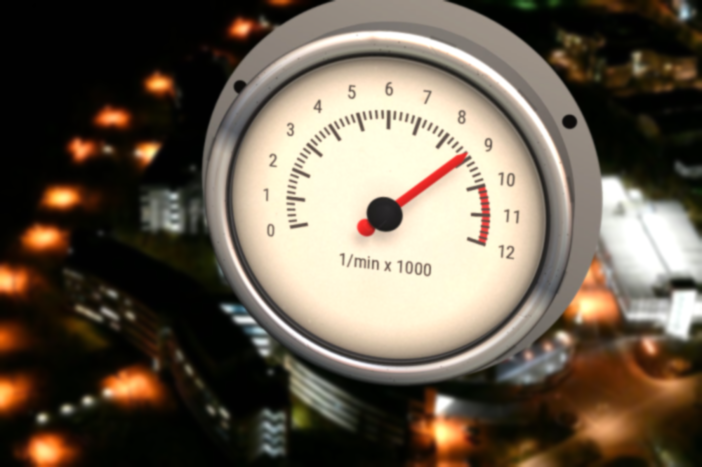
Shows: 8800 rpm
